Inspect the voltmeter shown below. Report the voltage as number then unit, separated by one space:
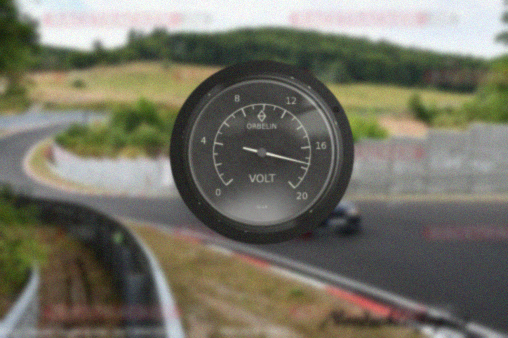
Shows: 17.5 V
